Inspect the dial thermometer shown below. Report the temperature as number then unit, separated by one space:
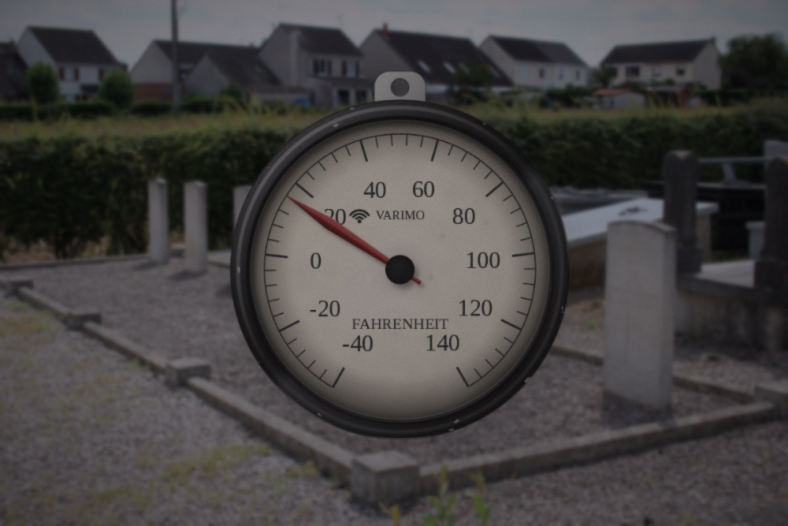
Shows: 16 °F
